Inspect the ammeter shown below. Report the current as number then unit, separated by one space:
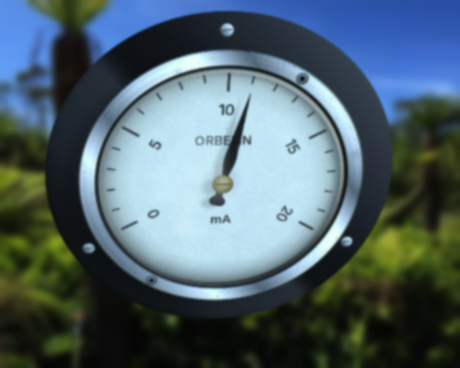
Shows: 11 mA
